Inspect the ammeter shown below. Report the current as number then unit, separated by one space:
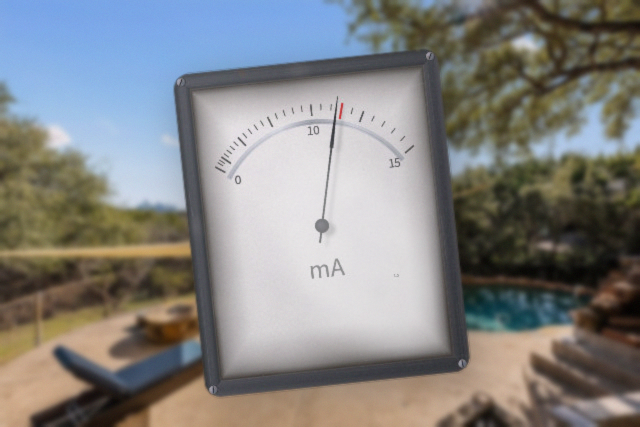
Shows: 11.25 mA
